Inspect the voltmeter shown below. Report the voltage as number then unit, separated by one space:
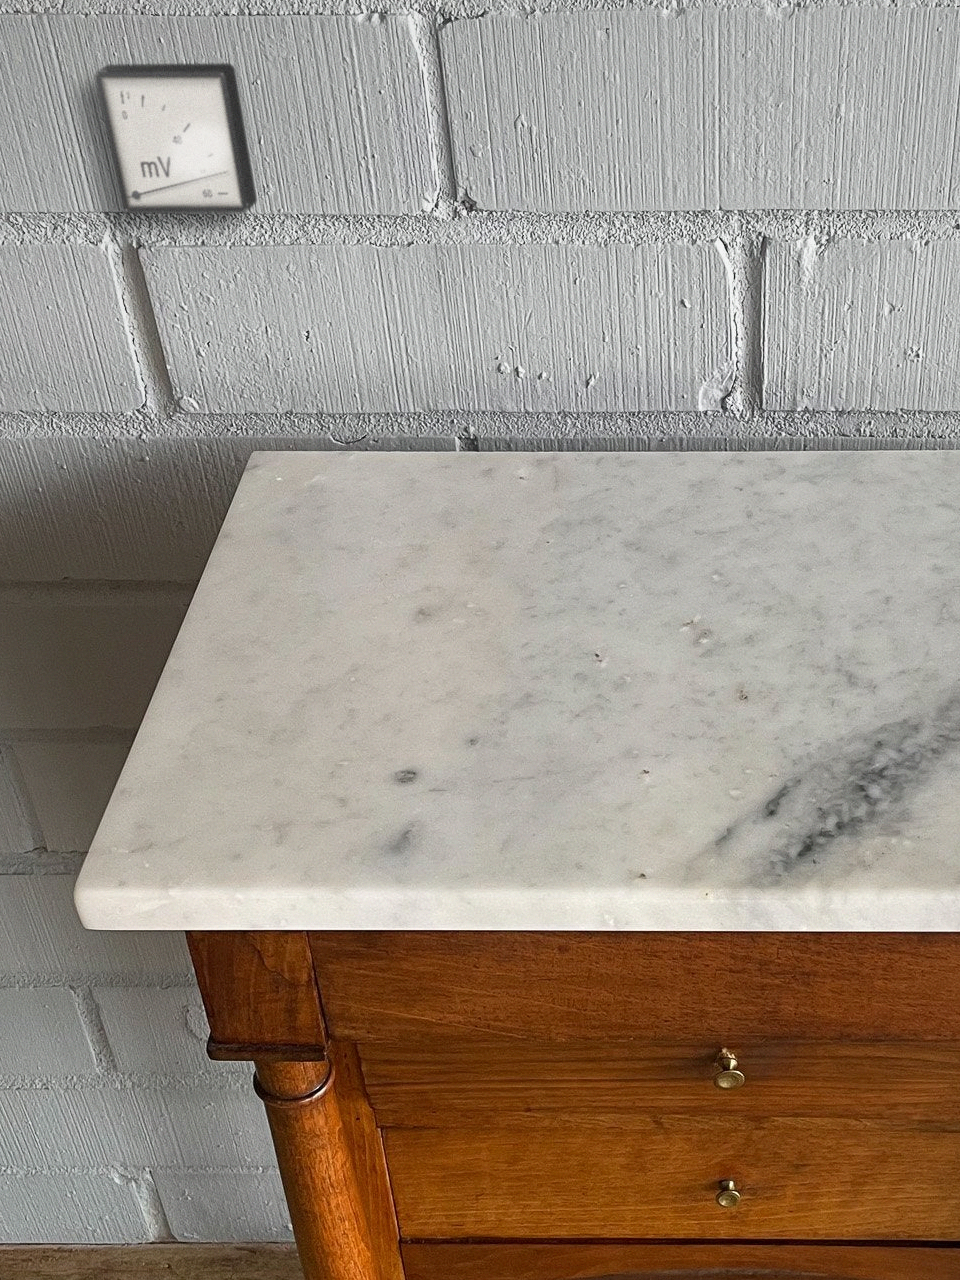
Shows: 55 mV
